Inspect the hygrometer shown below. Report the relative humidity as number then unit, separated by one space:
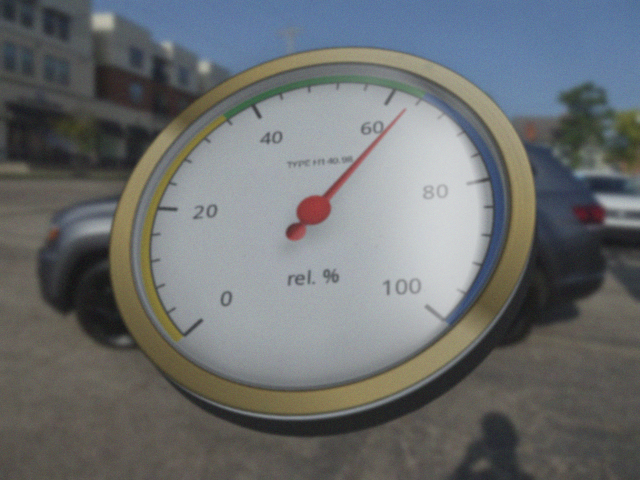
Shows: 64 %
